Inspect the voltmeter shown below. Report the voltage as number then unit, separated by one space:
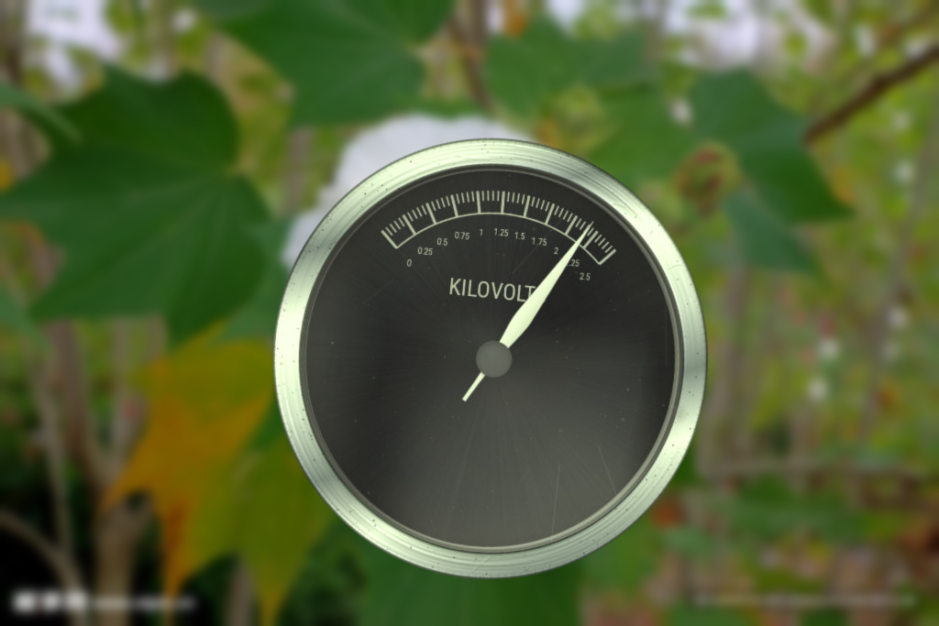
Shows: 2.15 kV
